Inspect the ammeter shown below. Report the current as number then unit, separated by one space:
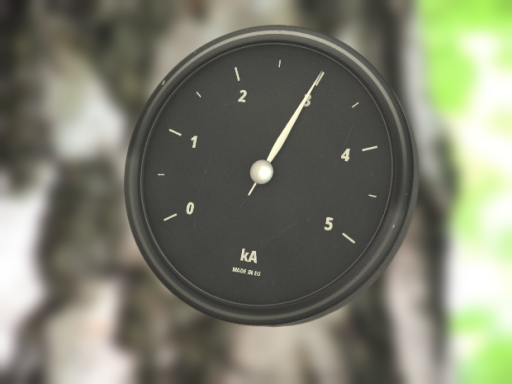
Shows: 3 kA
